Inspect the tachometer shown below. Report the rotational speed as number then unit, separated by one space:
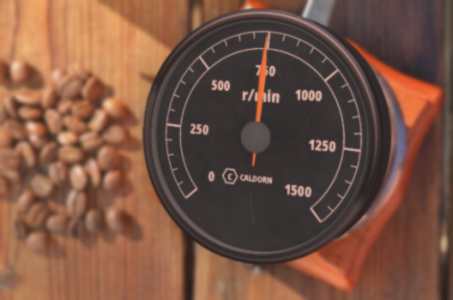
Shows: 750 rpm
